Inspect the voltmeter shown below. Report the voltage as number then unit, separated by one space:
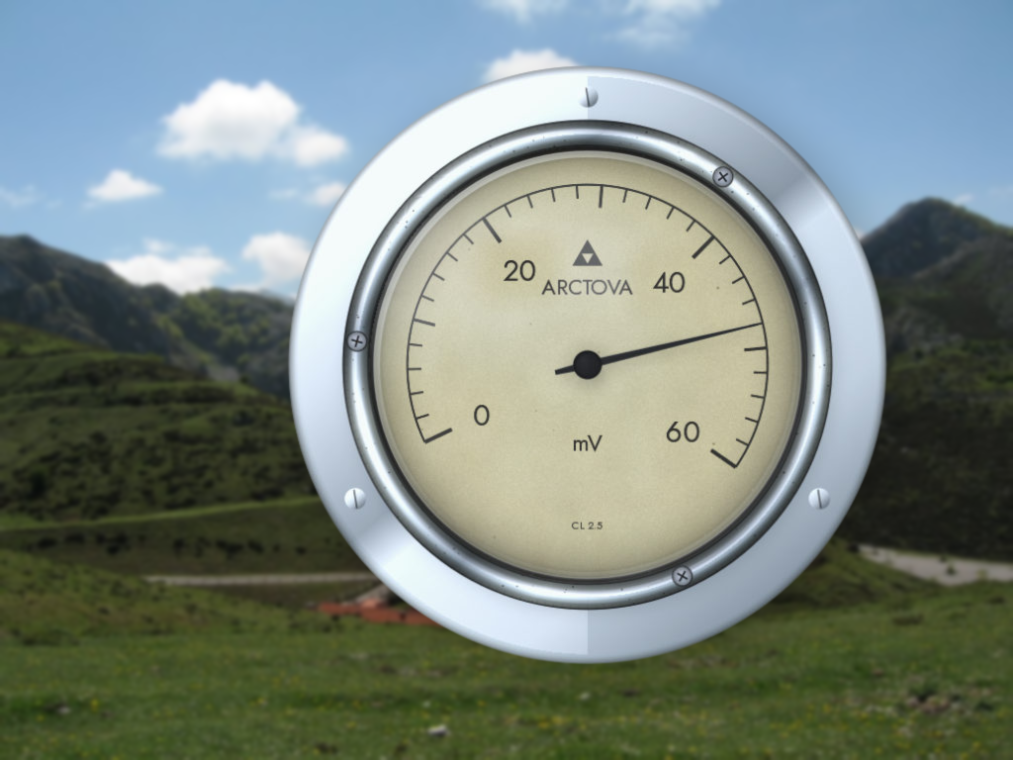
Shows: 48 mV
